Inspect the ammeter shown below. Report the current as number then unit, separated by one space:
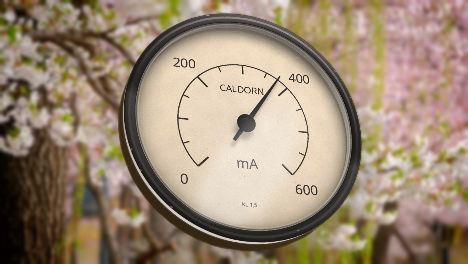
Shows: 375 mA
